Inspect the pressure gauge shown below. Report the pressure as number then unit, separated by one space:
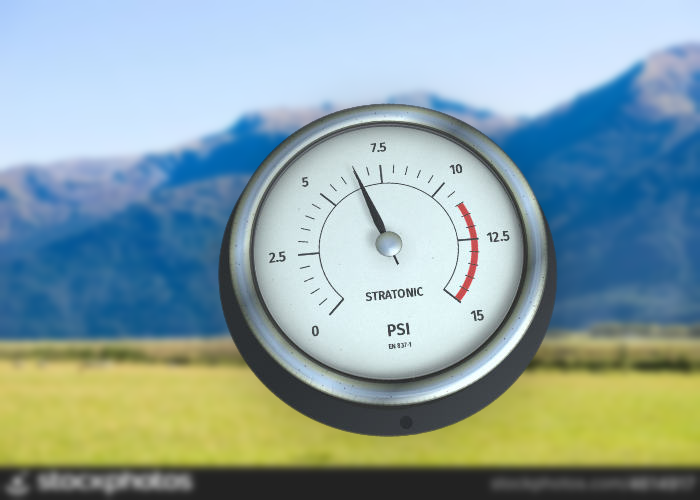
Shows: 6.5 psi
